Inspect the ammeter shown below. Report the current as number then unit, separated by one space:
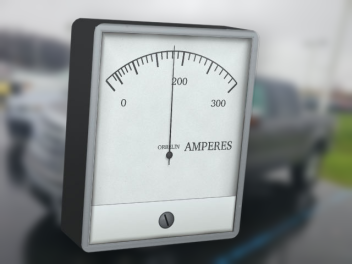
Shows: 180 A
